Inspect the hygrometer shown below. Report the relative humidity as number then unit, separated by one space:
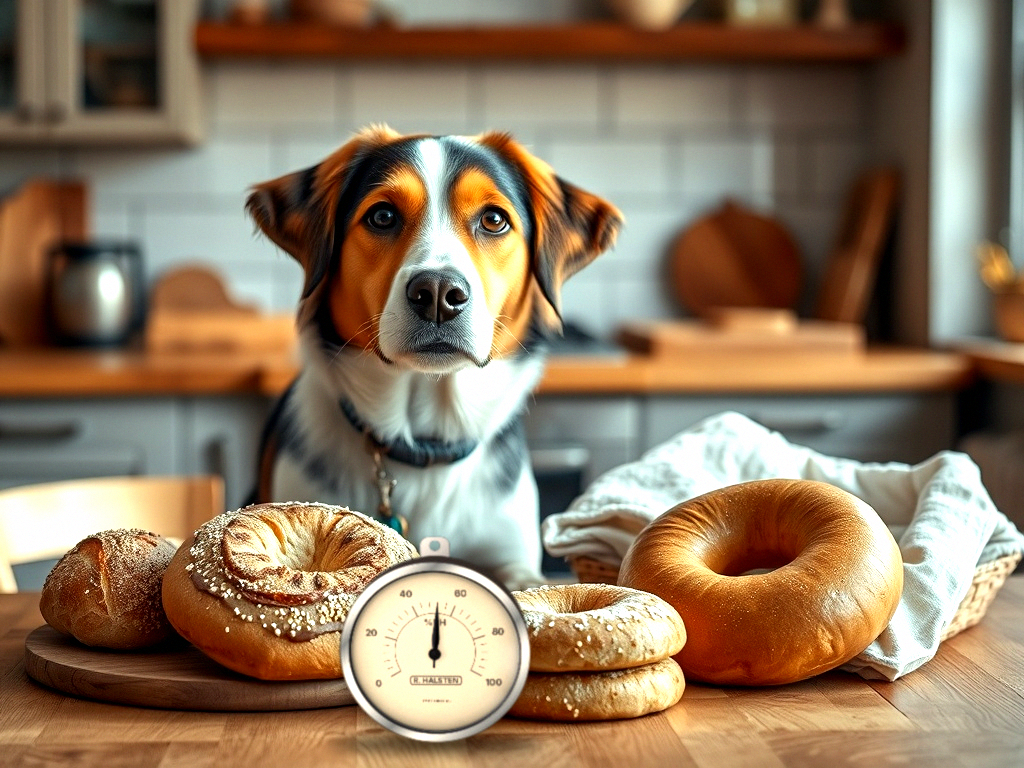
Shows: 52 %
